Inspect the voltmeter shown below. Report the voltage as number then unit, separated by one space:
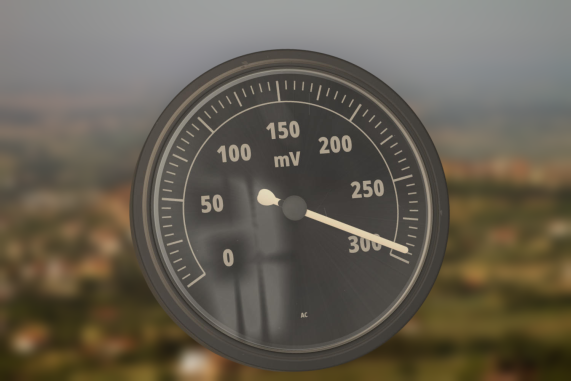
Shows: 295 mV
